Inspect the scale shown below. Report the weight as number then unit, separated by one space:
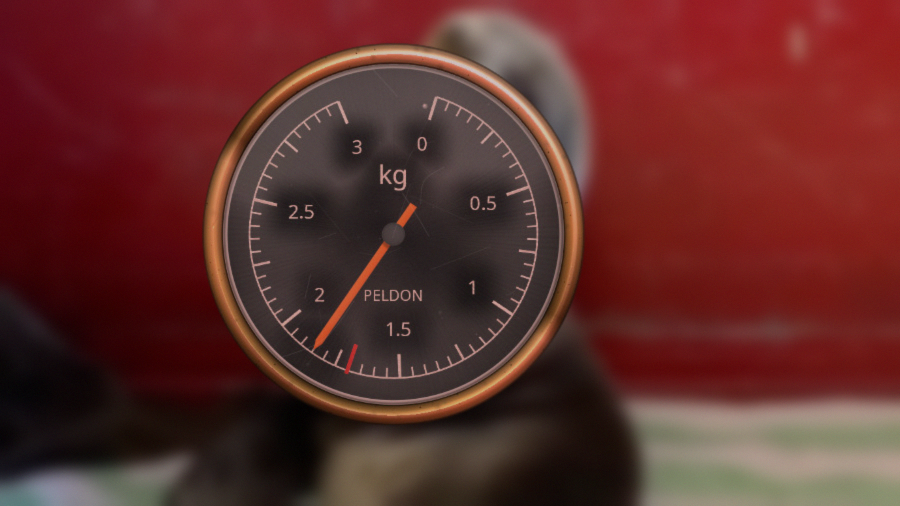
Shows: 1.85 kg
